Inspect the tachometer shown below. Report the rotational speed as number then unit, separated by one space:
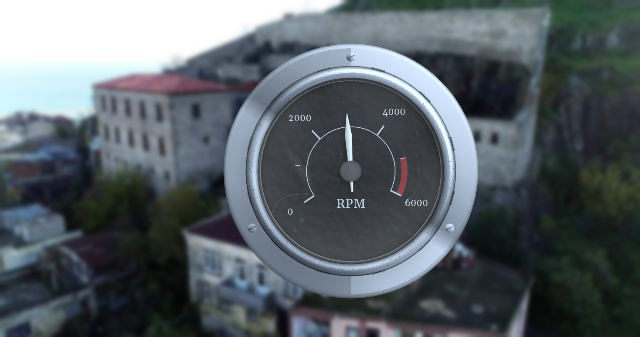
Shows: 3000 rpm
